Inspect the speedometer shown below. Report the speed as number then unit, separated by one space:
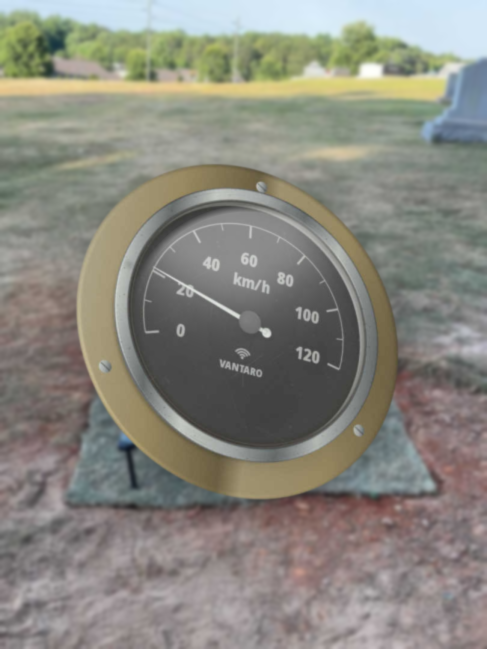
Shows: 20 km/h
